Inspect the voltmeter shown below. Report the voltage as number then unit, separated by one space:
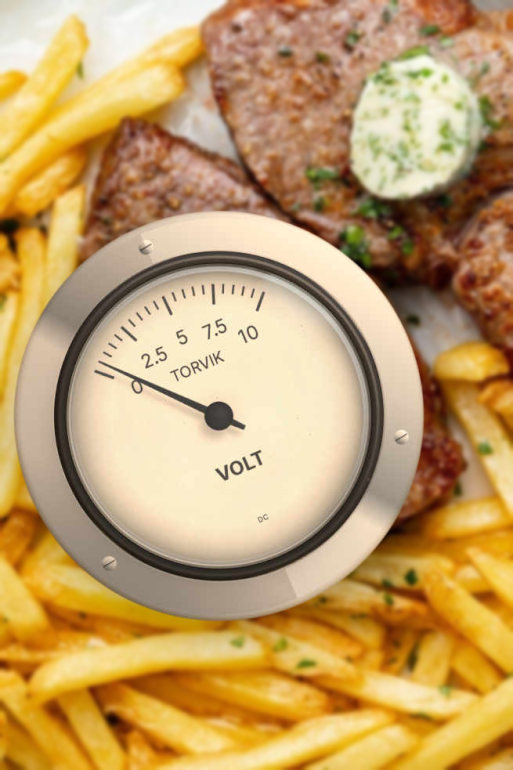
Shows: 0.5 V
